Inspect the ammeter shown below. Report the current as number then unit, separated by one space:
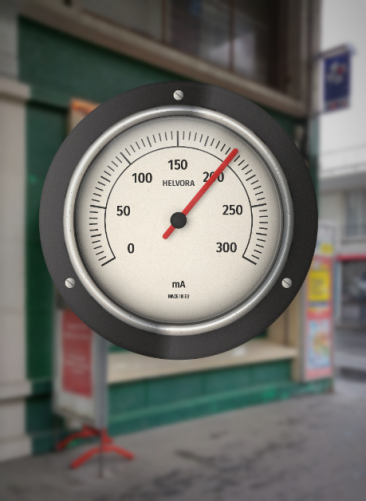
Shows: 200 mA
